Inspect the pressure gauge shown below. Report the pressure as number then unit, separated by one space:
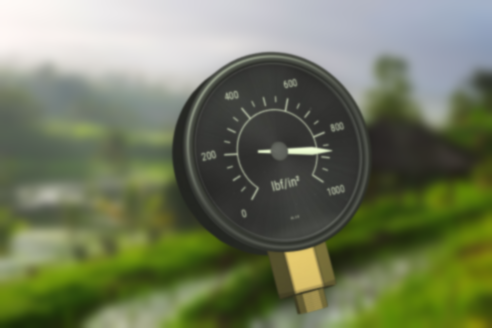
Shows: 875 psi
